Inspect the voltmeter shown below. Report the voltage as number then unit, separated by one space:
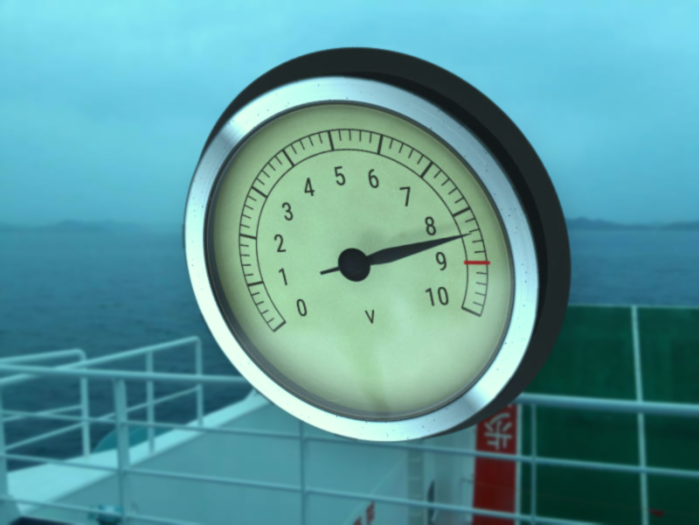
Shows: 8.4 V
